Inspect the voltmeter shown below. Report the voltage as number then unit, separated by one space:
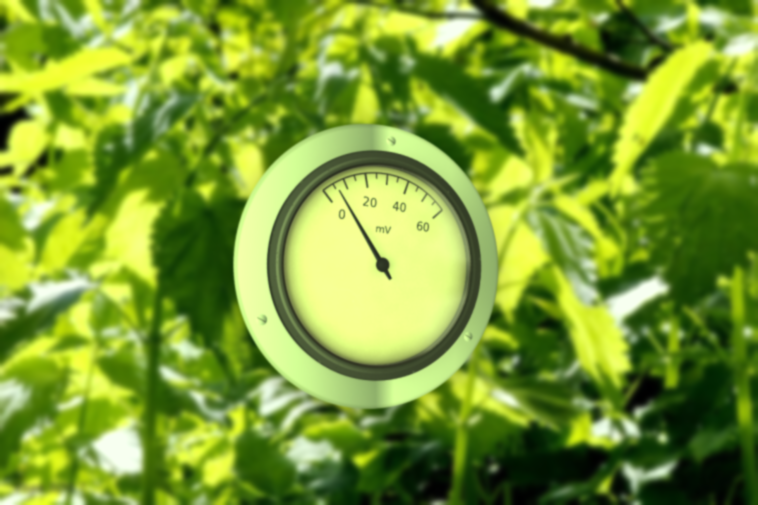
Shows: 5 mV
